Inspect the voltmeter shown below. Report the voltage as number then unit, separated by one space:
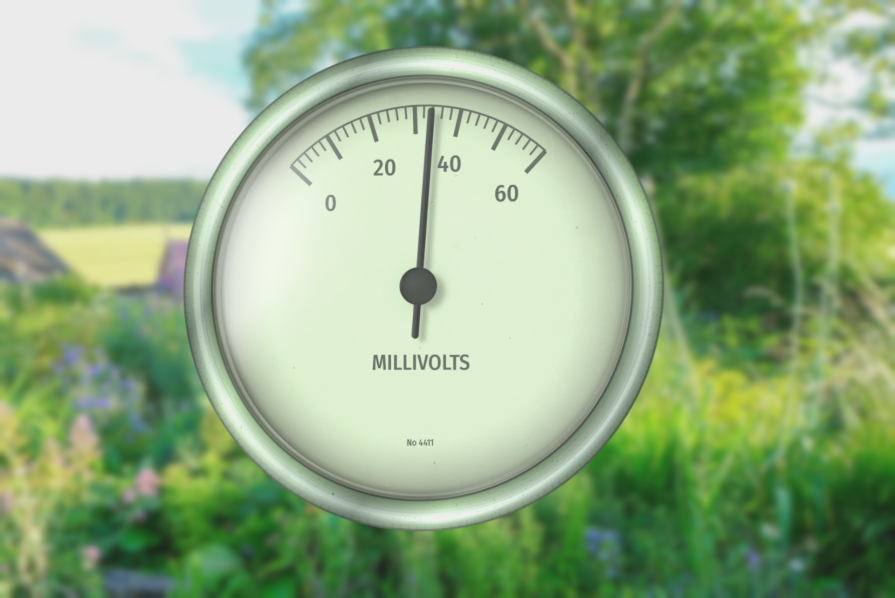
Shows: 34 mV
